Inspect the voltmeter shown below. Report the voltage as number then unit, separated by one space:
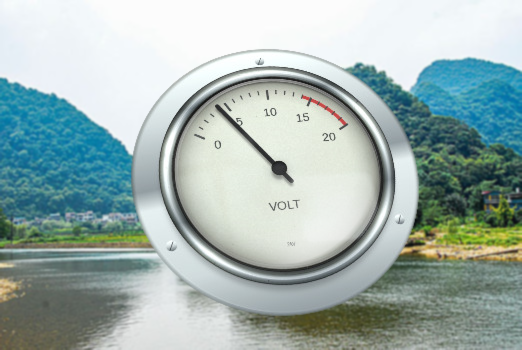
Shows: 4 V
